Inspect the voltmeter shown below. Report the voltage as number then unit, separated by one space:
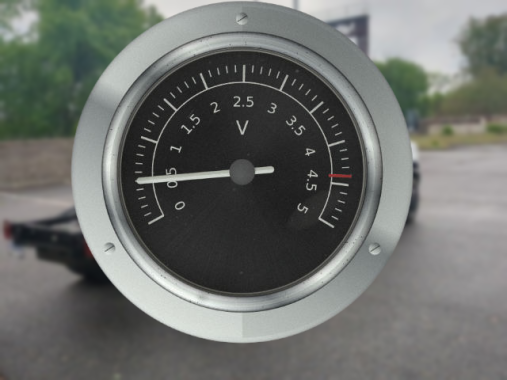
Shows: 0.5 V
